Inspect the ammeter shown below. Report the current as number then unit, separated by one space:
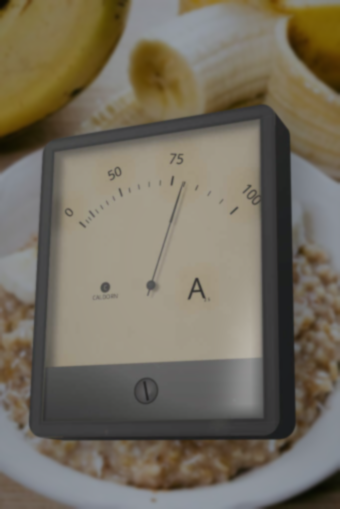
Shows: 80 A
